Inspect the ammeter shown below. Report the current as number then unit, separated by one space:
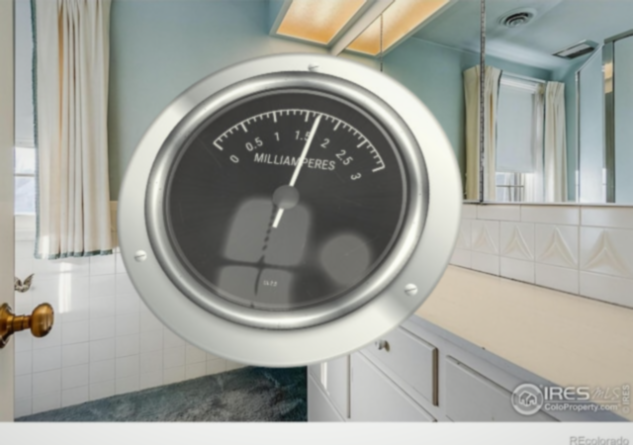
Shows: 1.7 mA
